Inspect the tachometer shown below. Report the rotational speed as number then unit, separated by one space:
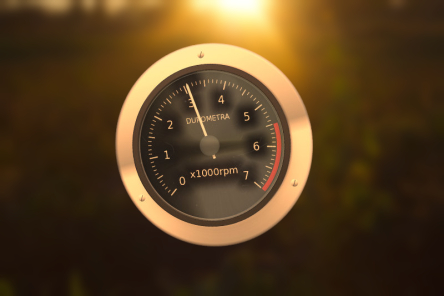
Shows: 3100 rpm
